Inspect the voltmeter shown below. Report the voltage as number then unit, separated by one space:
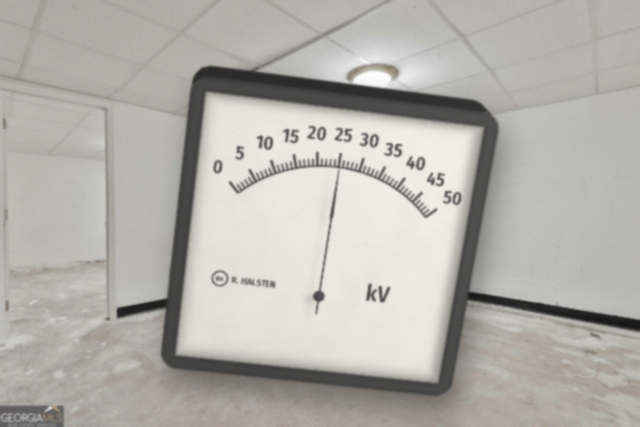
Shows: 25 kV
